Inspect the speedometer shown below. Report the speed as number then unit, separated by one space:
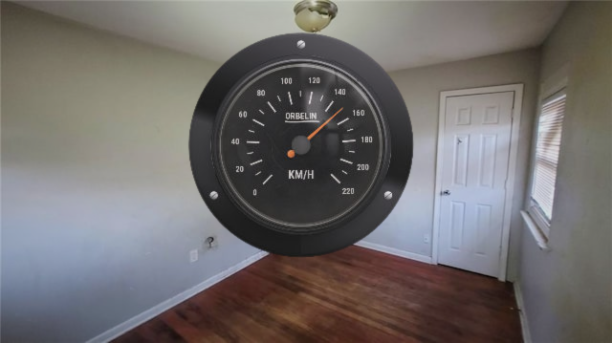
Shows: 150 km/h
